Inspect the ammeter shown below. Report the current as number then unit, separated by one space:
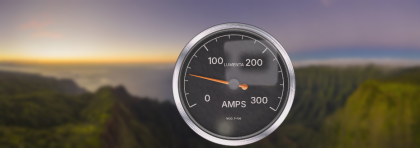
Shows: 50 A
